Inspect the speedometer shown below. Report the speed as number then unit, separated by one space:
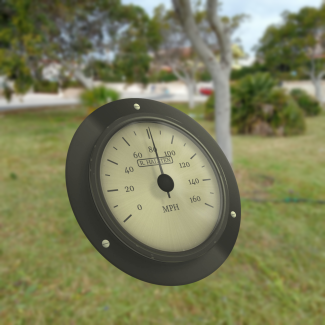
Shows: 80 mph
